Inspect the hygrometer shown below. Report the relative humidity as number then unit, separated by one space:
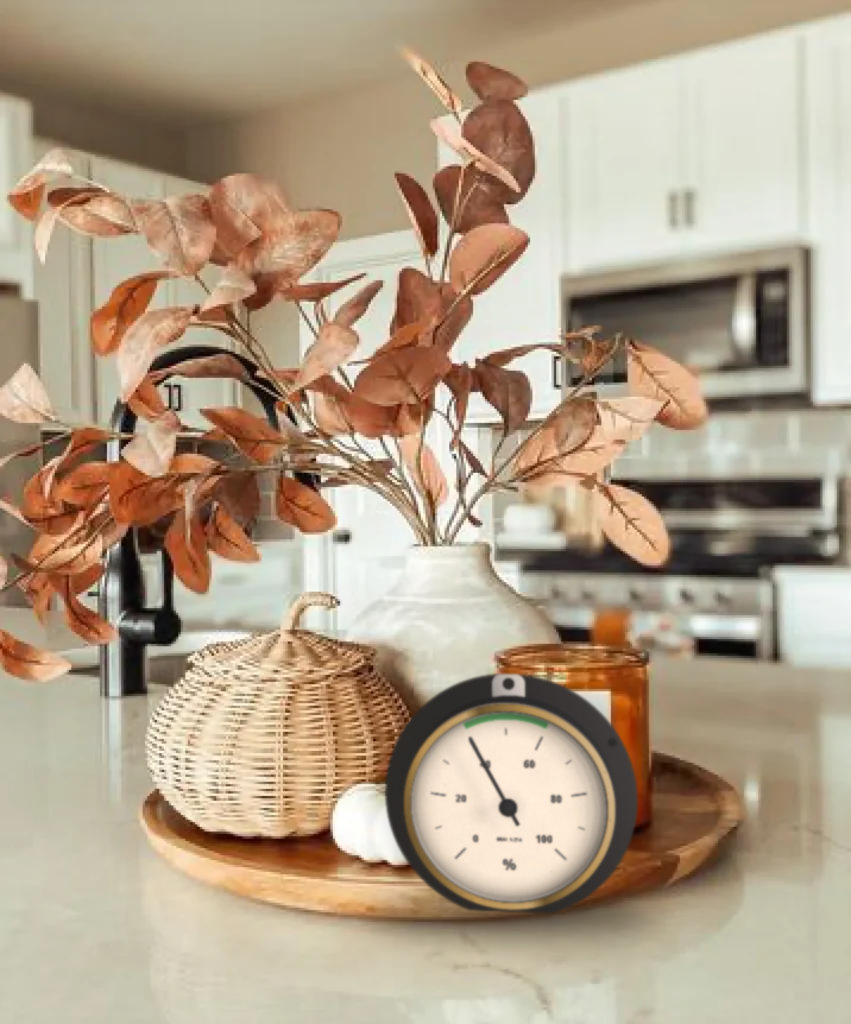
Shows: 40 %
